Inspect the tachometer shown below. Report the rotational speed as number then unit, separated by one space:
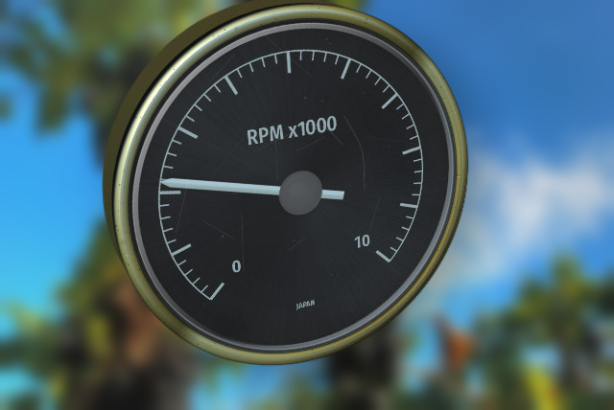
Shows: 2200 rpm
